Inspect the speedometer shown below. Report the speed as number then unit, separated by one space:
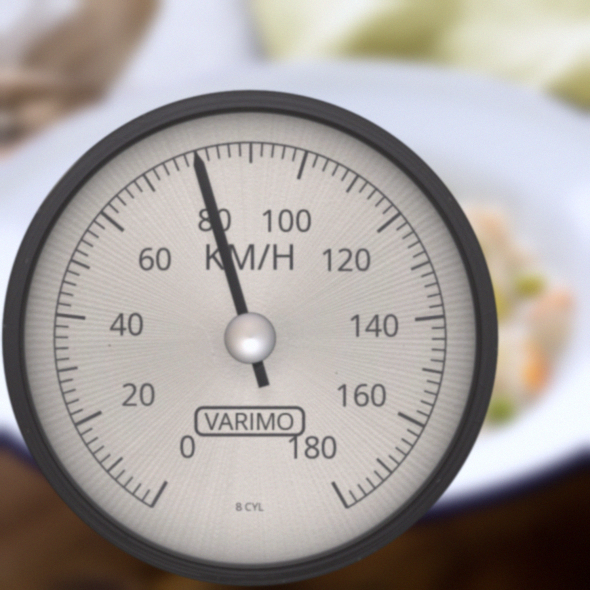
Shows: 80 km/h
